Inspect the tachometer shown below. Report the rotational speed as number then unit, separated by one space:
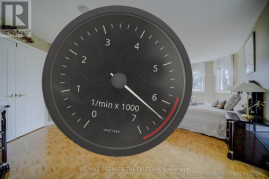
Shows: 6400 rpm
